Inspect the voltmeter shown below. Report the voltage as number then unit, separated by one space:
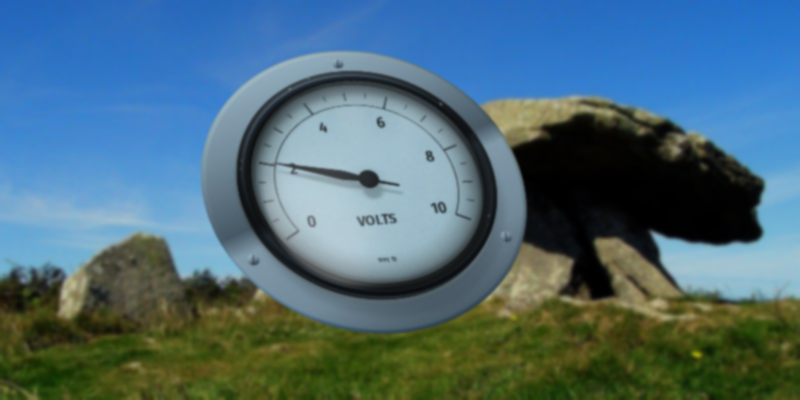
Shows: 2 V
